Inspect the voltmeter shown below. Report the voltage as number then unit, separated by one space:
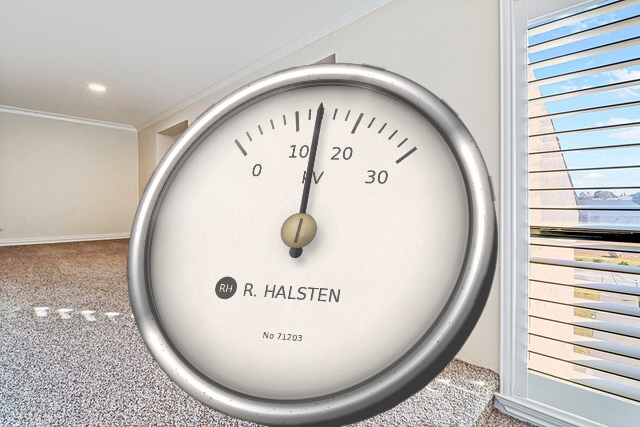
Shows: 14 kV
